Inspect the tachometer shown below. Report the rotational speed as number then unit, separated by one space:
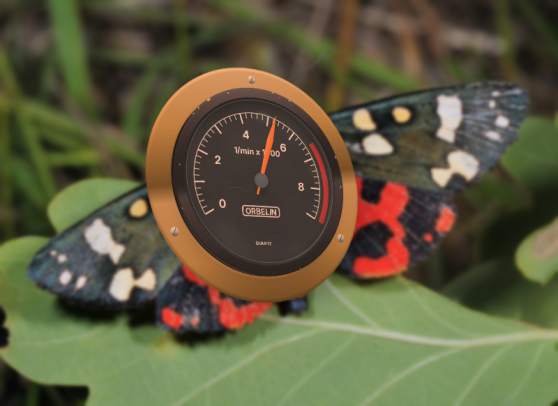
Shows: 5200 rpm
